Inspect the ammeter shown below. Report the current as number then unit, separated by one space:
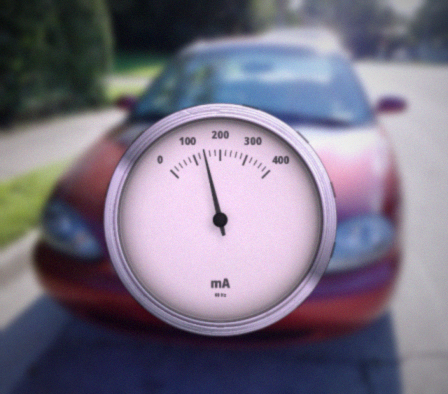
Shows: 140 mA
